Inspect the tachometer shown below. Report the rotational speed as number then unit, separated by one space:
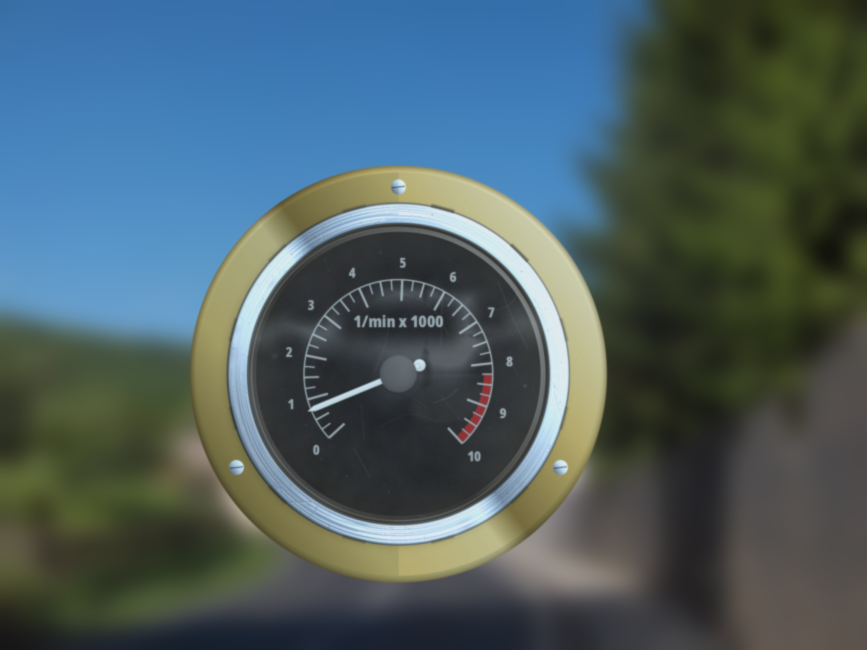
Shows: 750 rpm
